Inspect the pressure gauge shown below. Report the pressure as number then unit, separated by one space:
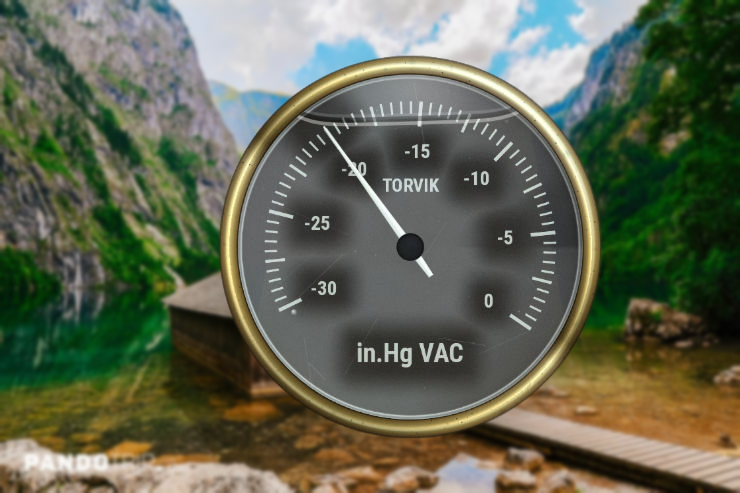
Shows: -20 inHg
